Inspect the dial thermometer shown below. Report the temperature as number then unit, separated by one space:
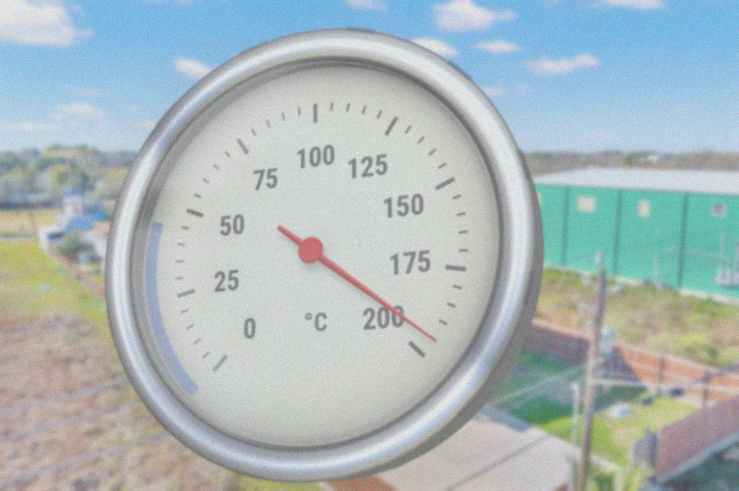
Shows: 195 °C
